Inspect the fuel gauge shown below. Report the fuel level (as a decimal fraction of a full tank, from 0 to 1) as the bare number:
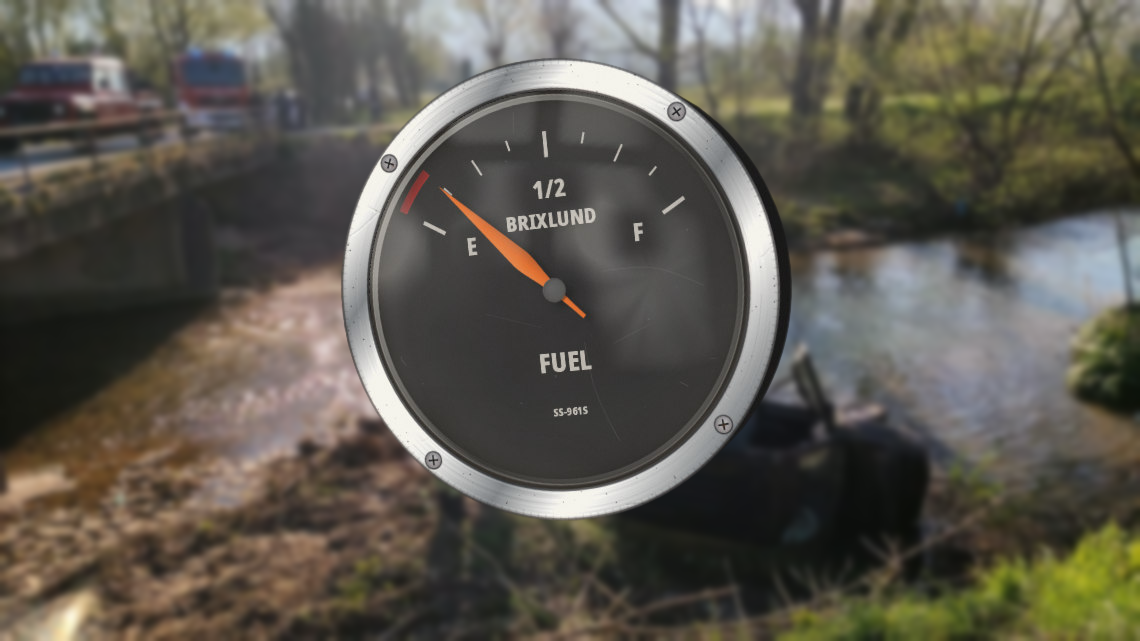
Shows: 0.125
